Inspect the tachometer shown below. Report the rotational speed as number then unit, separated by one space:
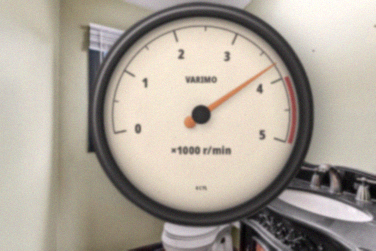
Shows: 3750 rpm
